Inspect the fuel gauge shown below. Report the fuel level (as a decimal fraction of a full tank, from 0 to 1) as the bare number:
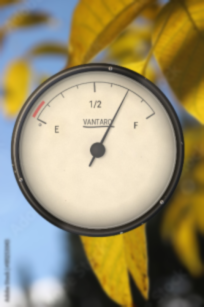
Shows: 0.75
